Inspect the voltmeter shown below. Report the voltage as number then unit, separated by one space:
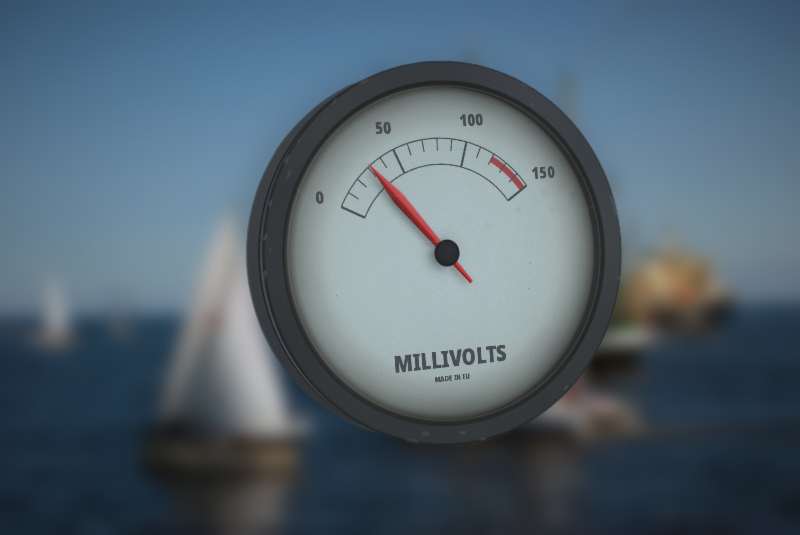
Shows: 30 mV
